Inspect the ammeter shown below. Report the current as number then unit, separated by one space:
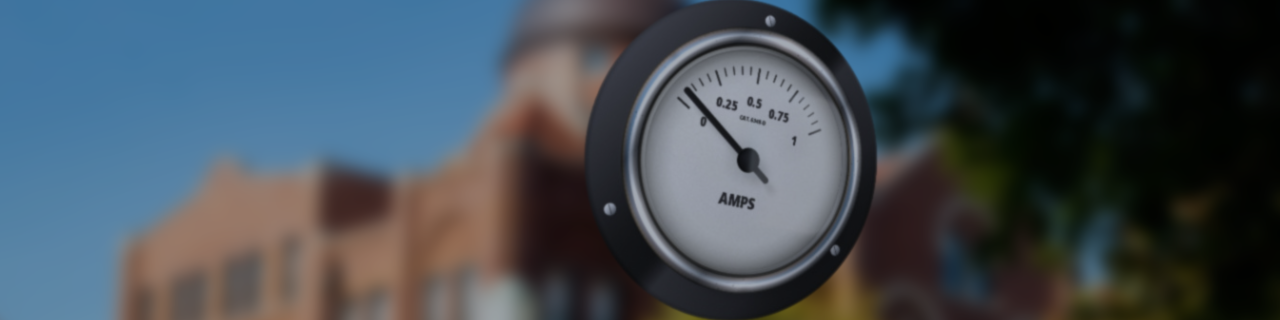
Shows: 0.05 A
